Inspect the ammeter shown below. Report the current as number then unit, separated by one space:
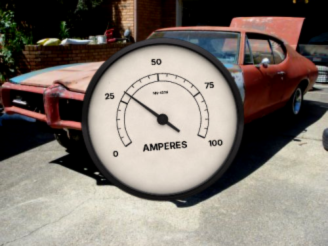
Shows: 30 A
